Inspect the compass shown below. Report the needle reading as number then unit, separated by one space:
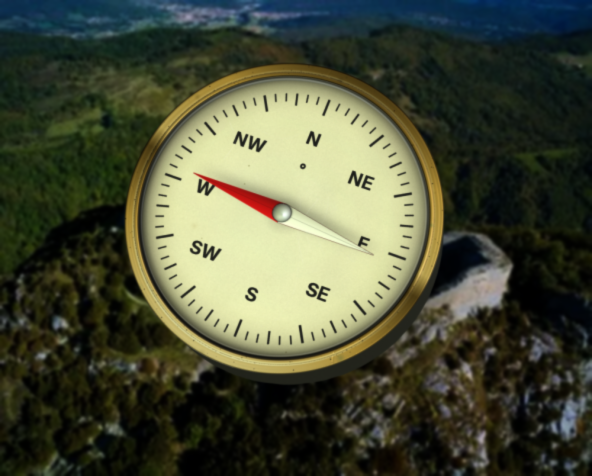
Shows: 275 °
